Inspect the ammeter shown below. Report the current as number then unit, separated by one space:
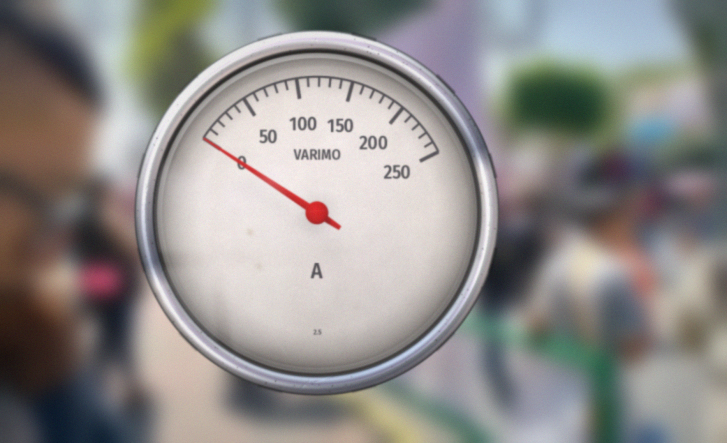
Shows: 0 A
